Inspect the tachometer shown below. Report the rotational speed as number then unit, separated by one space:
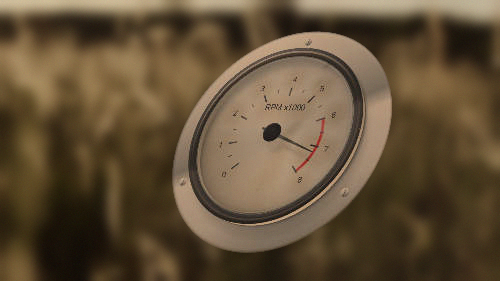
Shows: 7250 rpm
